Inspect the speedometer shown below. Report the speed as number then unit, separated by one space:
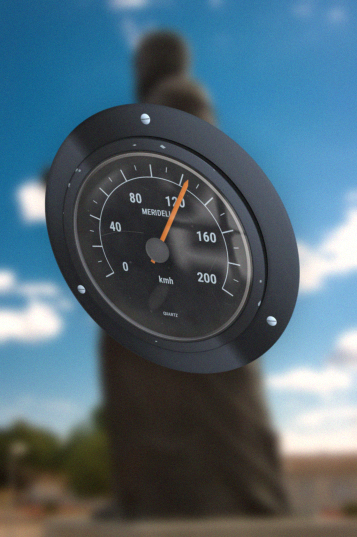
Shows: 125 km/h
